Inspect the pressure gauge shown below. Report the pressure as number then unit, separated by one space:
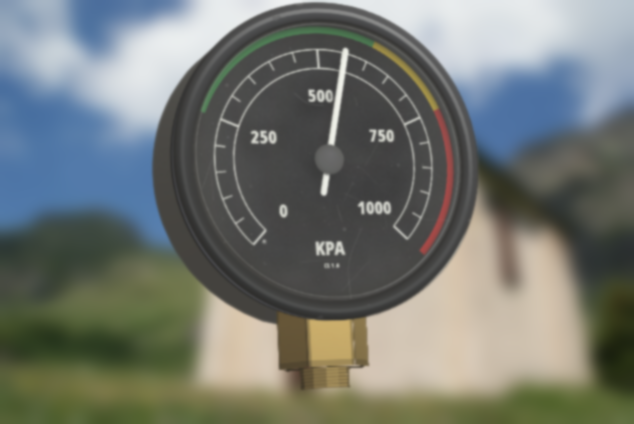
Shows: 550 kPa
